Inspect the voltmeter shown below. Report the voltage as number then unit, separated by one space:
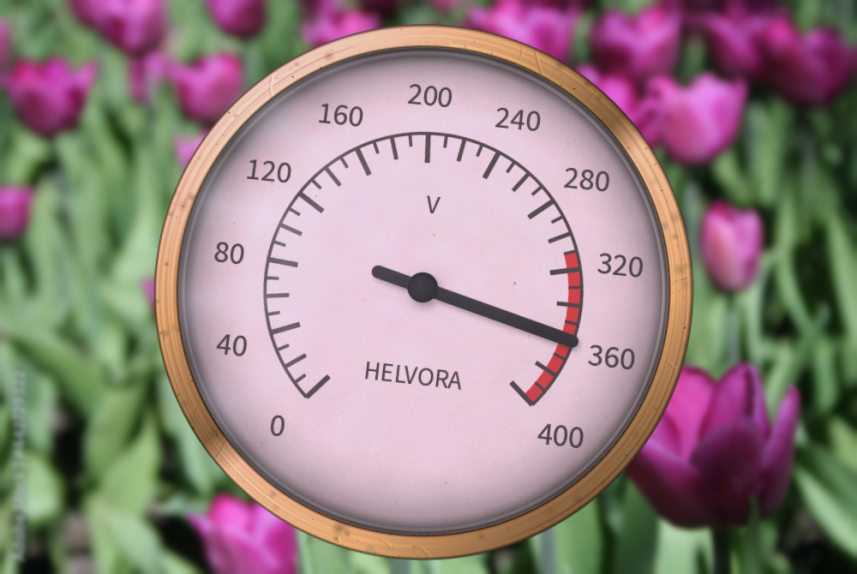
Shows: 360 V
